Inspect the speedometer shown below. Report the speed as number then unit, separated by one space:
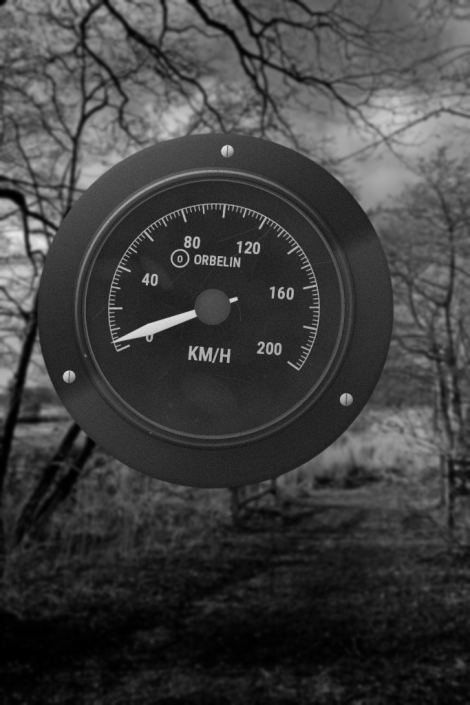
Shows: 4 km/h
